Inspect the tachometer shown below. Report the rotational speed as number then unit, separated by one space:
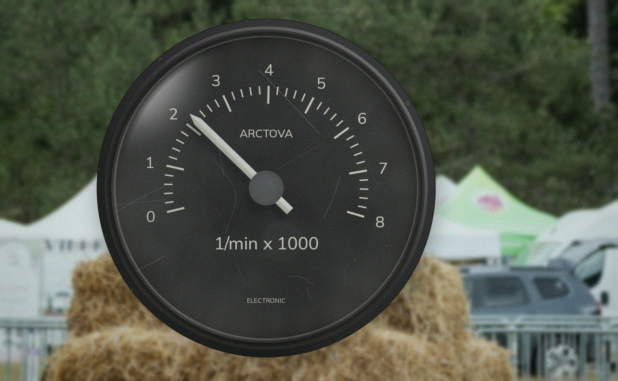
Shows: 2200 rpm
